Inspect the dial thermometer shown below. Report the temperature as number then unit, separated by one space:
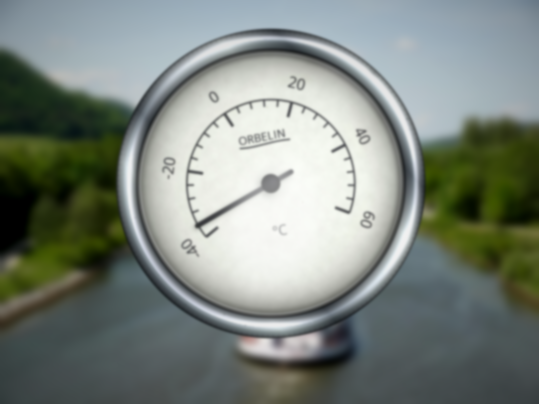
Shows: -36 °C
